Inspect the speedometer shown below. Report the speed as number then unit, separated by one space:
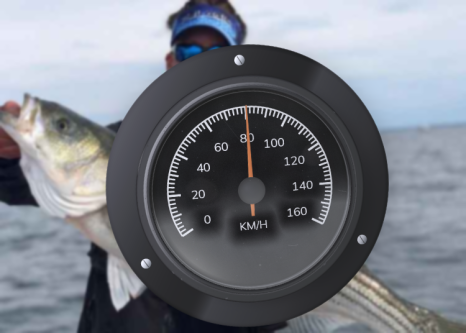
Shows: 80 km/h
